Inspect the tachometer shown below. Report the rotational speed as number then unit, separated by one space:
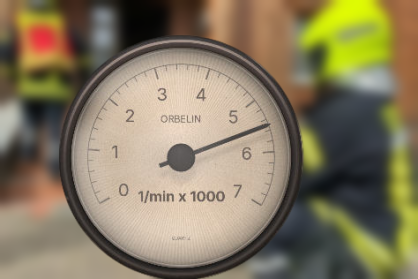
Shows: 5500 rpm
